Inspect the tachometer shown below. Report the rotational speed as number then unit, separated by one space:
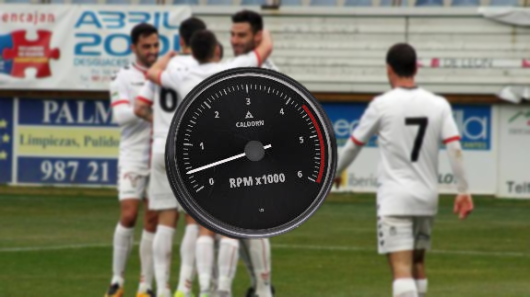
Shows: 400 rpm
